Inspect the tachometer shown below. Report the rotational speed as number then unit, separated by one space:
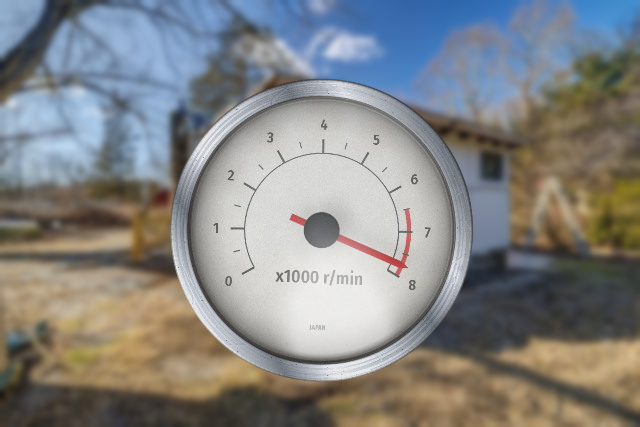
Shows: 7750 rpm
